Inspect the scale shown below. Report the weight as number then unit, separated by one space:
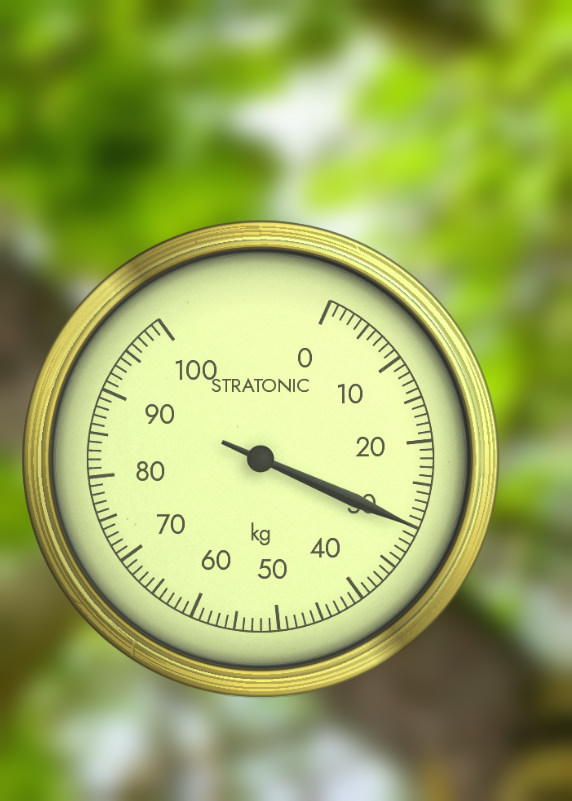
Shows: 30 kg
